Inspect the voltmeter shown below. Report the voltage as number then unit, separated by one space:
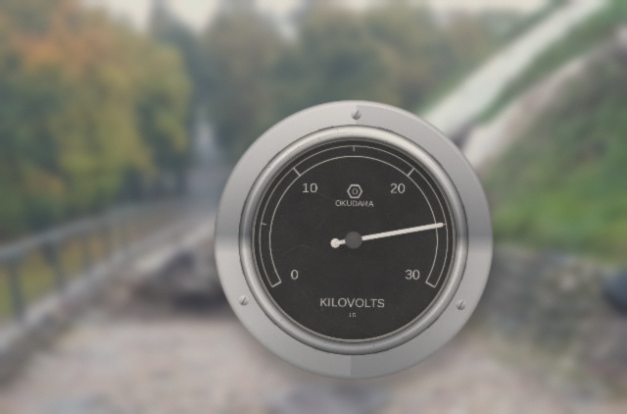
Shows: 25 kV
